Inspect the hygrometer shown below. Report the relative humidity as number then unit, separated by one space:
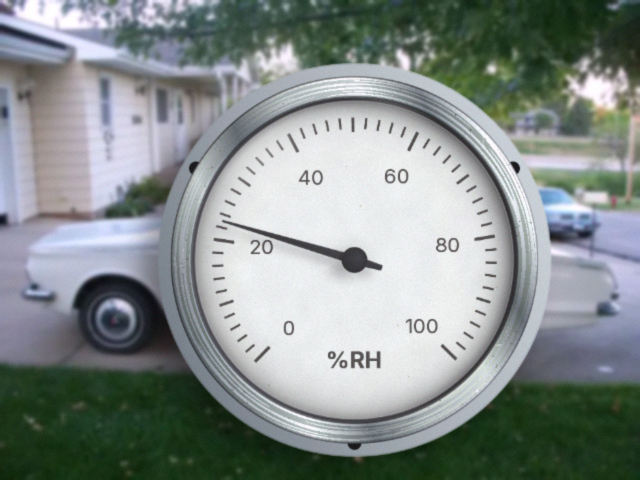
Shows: 23 %
